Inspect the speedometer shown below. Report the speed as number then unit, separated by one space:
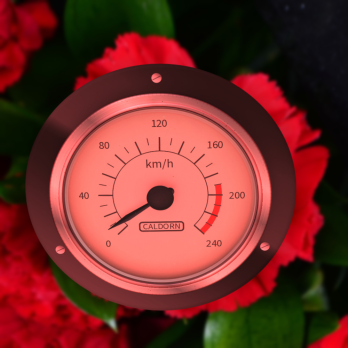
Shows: 10 km/h
